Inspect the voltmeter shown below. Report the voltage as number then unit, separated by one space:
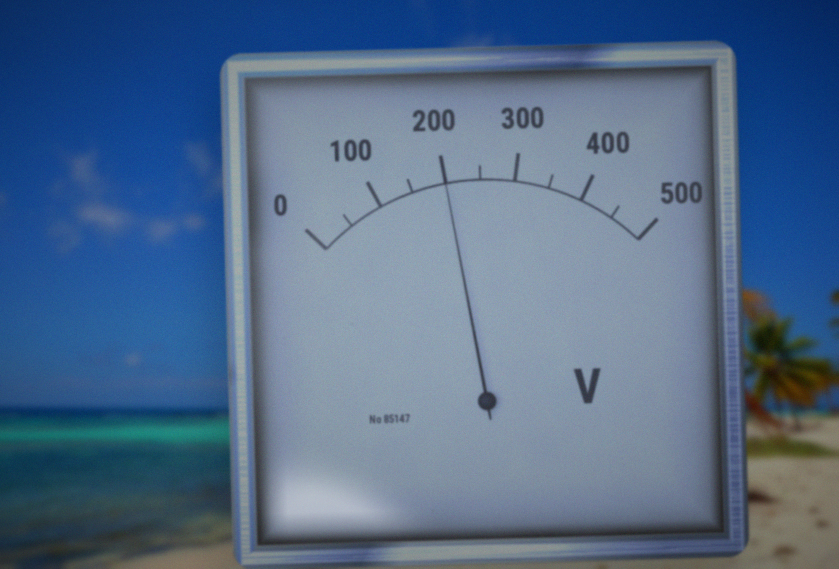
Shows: 200 V
